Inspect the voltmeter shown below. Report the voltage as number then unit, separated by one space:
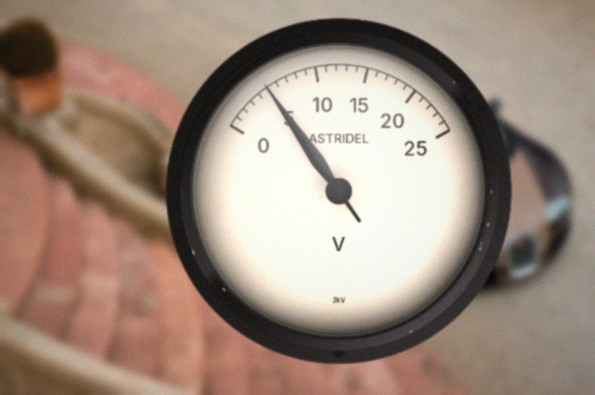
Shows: 5 V
